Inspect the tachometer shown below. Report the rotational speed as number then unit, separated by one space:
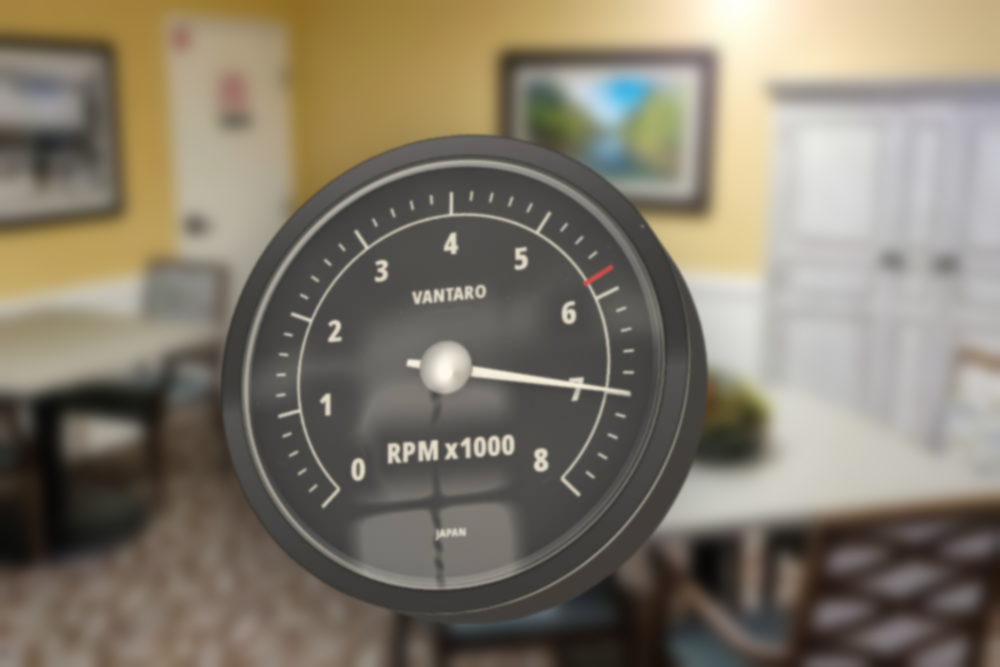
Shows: 7000 rpm
